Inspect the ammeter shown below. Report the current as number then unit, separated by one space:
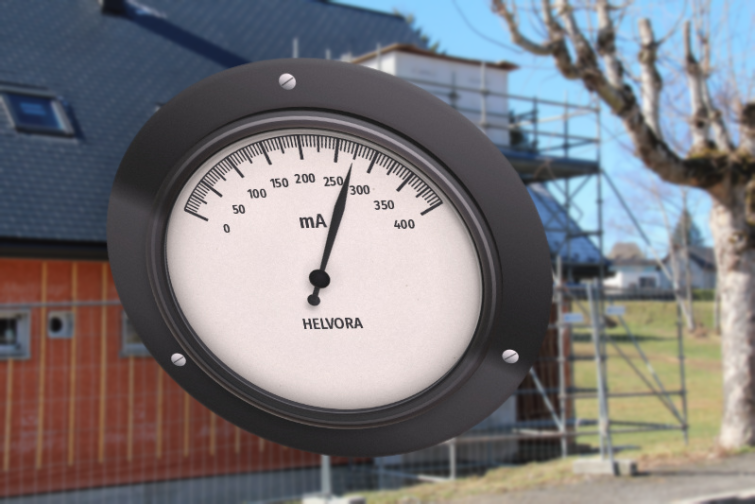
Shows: 275 mA
